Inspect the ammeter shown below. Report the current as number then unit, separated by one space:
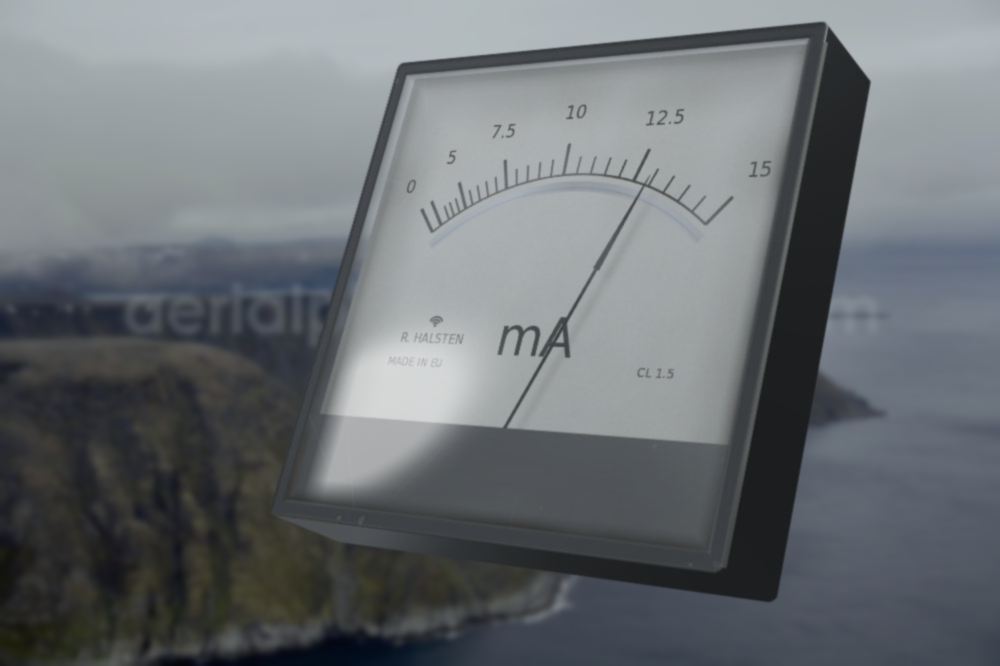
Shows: 13 mA
